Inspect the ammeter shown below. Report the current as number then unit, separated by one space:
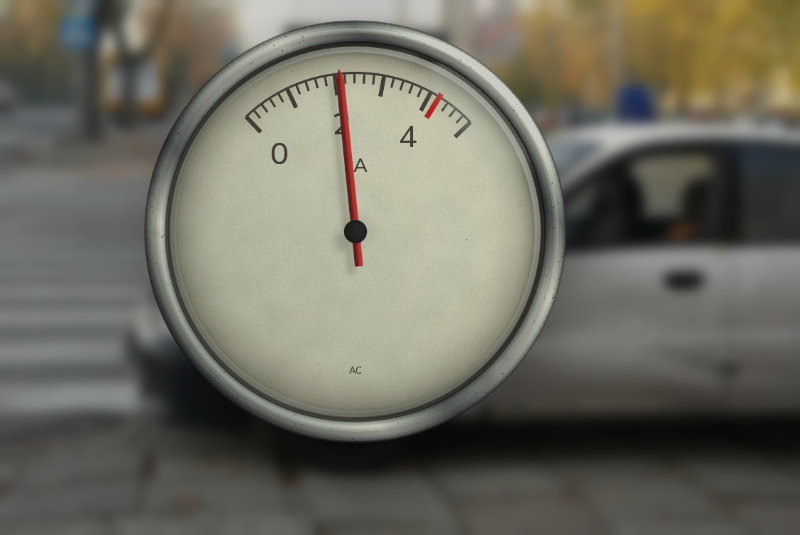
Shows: 2.1 kA
